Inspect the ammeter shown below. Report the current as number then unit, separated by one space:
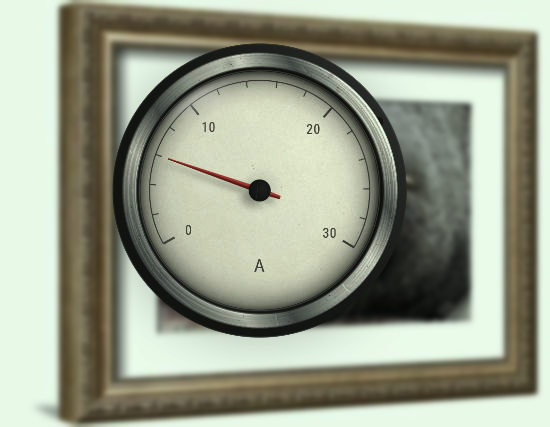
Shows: 6 A
